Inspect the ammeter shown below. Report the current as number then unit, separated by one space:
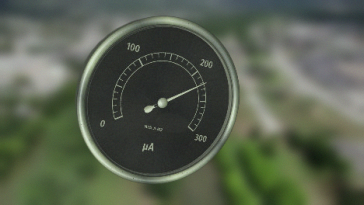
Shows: 220 µA
